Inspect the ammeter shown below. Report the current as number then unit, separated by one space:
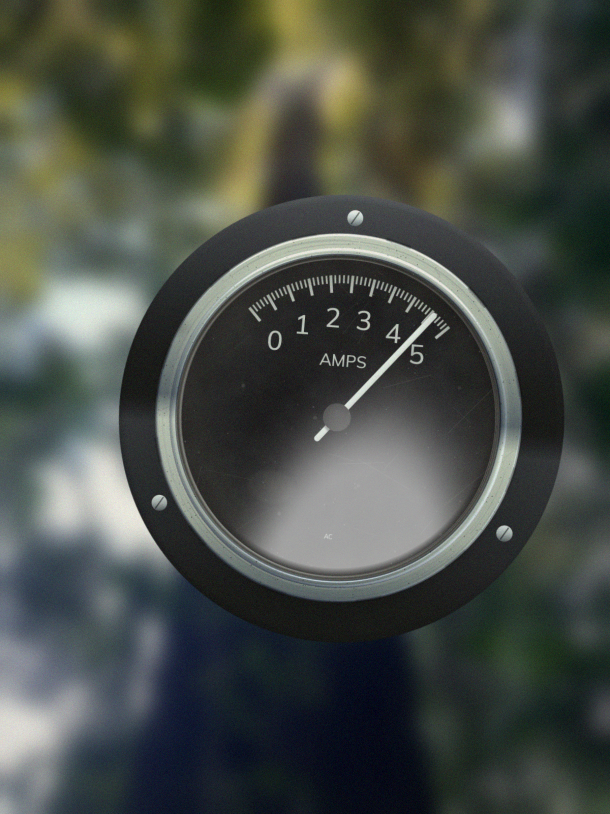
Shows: 4.6 A
